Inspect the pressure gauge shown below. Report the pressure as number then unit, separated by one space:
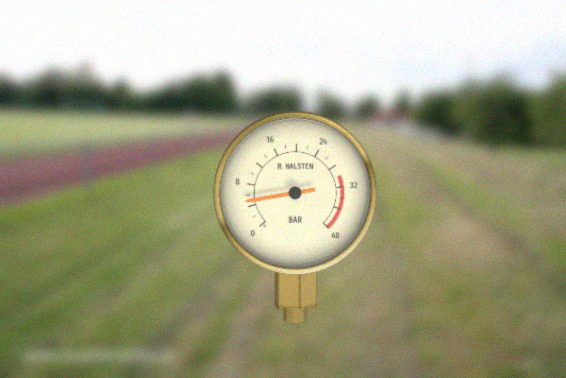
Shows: 5 bar
